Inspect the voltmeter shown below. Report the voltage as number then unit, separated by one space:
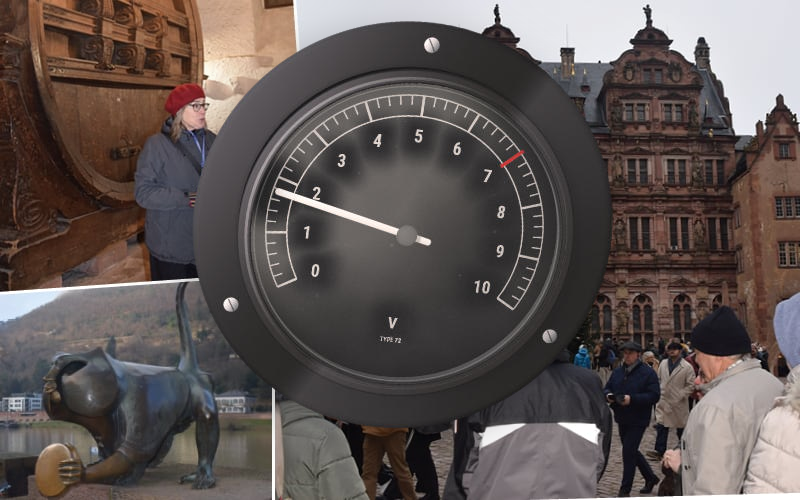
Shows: 1.8 V
